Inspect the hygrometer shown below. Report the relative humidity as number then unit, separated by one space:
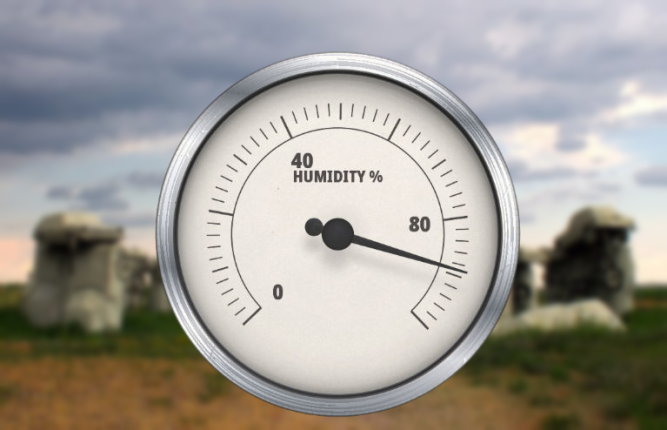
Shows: 89 %
